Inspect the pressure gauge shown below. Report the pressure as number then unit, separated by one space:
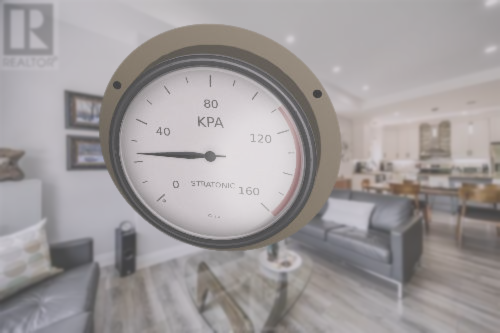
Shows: 25 kPa
